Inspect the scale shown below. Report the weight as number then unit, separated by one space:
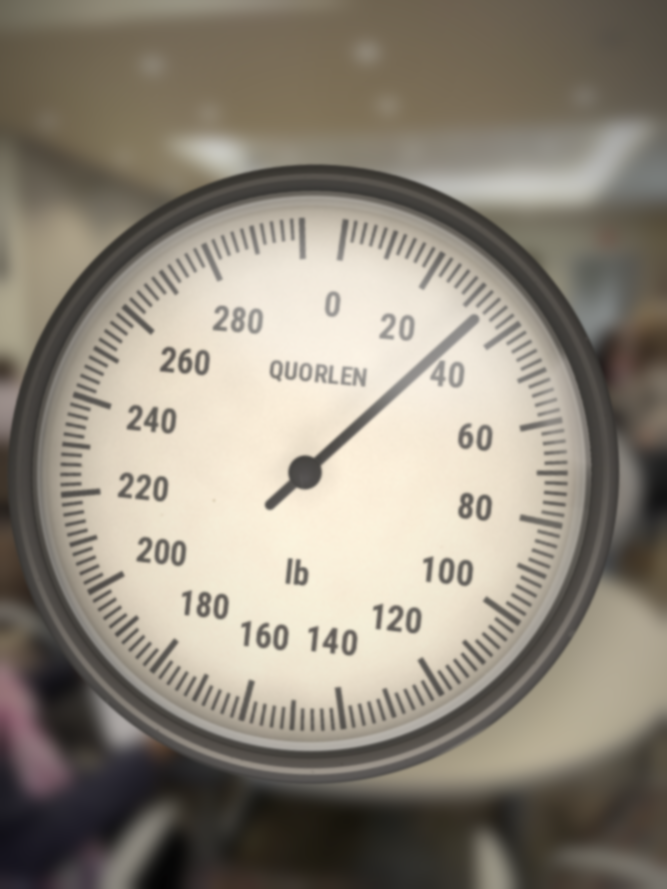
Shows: 34 lb
